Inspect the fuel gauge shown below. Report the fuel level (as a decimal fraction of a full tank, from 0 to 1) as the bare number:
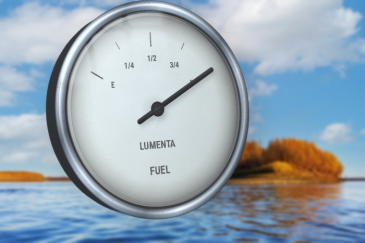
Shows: 1
